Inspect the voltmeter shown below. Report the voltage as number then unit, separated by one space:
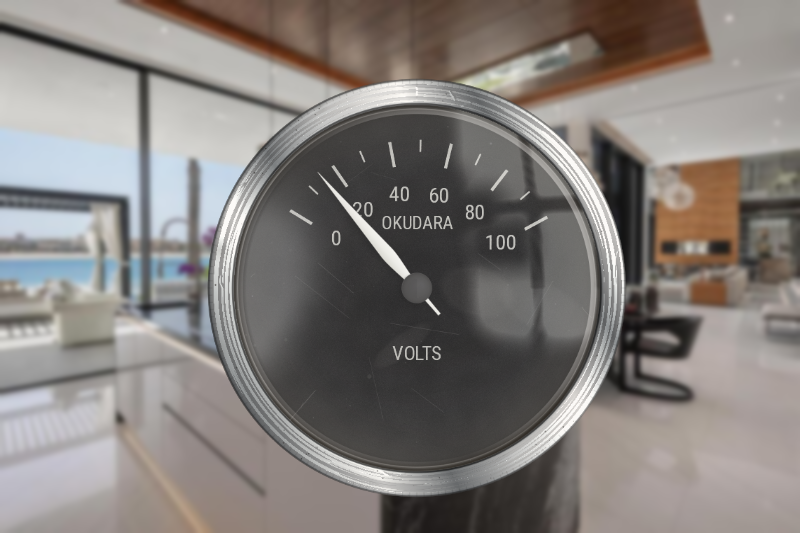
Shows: 15 V
